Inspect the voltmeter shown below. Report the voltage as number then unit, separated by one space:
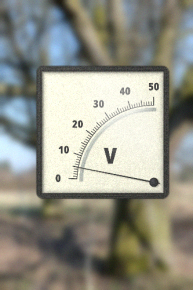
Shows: 5 V
